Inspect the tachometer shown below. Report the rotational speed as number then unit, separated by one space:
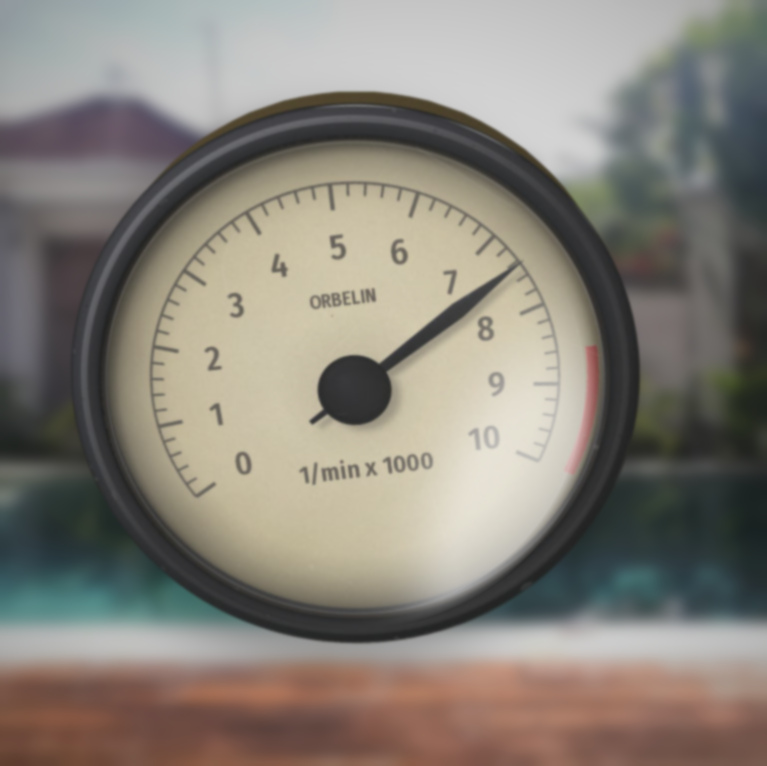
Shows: 7400 rpm
